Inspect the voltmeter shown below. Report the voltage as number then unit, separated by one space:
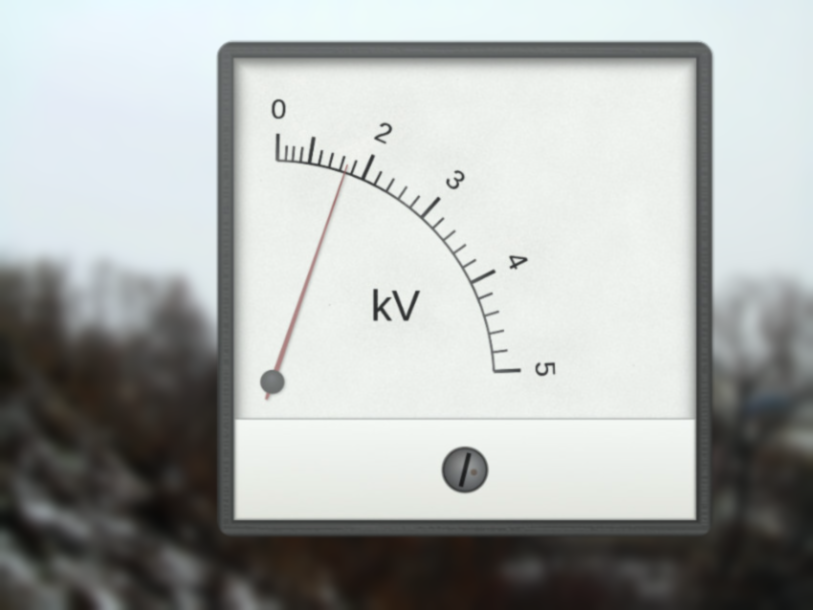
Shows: 1.7 kV
